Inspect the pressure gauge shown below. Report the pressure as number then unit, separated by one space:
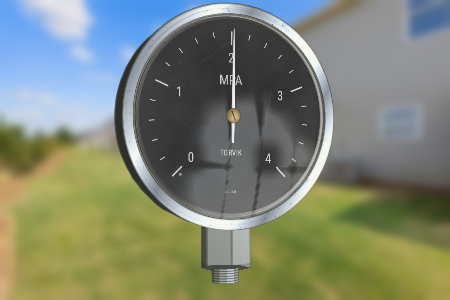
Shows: 2 MPa
